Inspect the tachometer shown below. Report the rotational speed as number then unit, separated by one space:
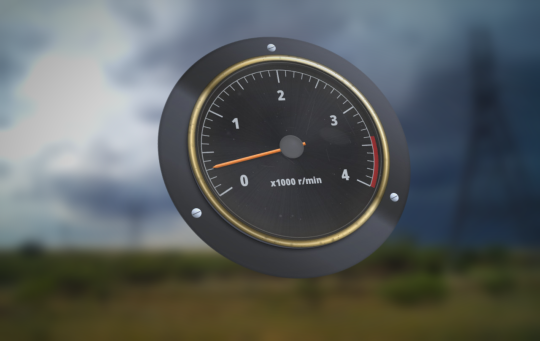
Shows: 300 rpm
